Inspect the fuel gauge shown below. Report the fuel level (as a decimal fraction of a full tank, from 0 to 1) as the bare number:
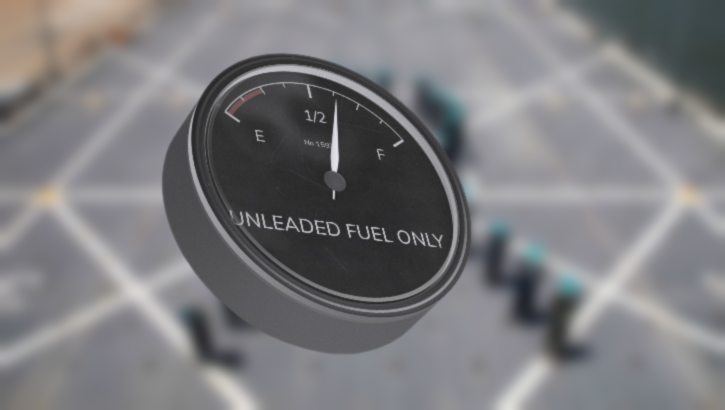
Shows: 0.625
